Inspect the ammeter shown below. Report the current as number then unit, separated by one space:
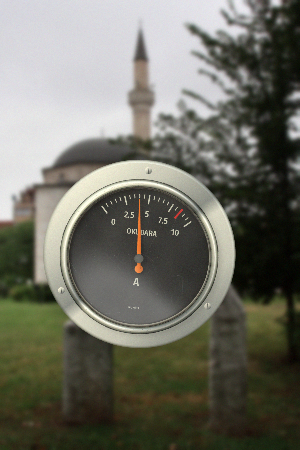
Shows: 4 A
